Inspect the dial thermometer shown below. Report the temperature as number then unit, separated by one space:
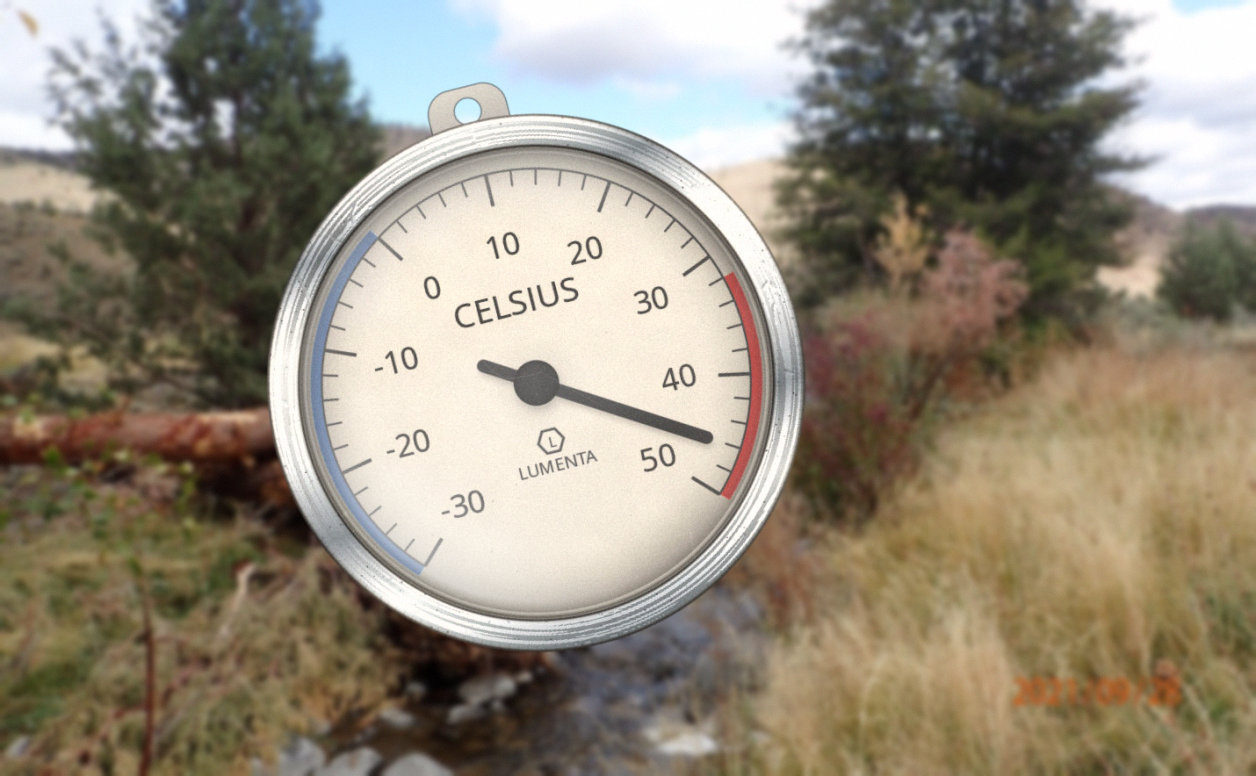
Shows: 46 °C
